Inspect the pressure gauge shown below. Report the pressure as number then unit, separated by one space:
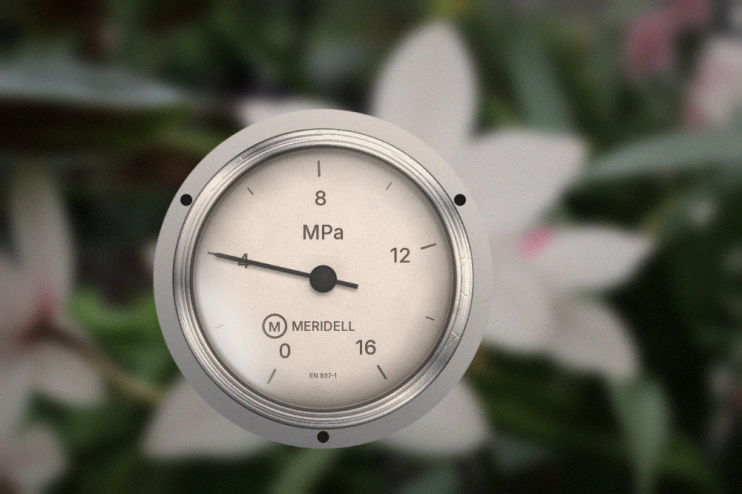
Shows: 4 MPa
